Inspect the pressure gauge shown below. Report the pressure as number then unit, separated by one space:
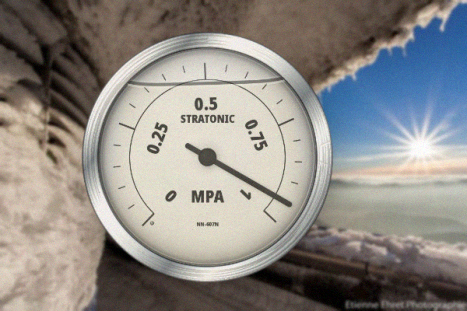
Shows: 0.95 MPa
